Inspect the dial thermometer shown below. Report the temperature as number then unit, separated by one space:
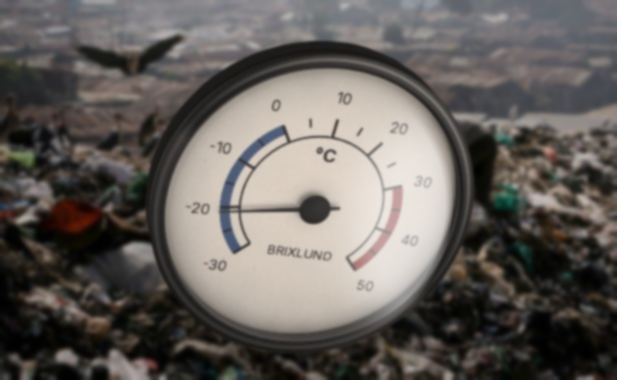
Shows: -20 °C
